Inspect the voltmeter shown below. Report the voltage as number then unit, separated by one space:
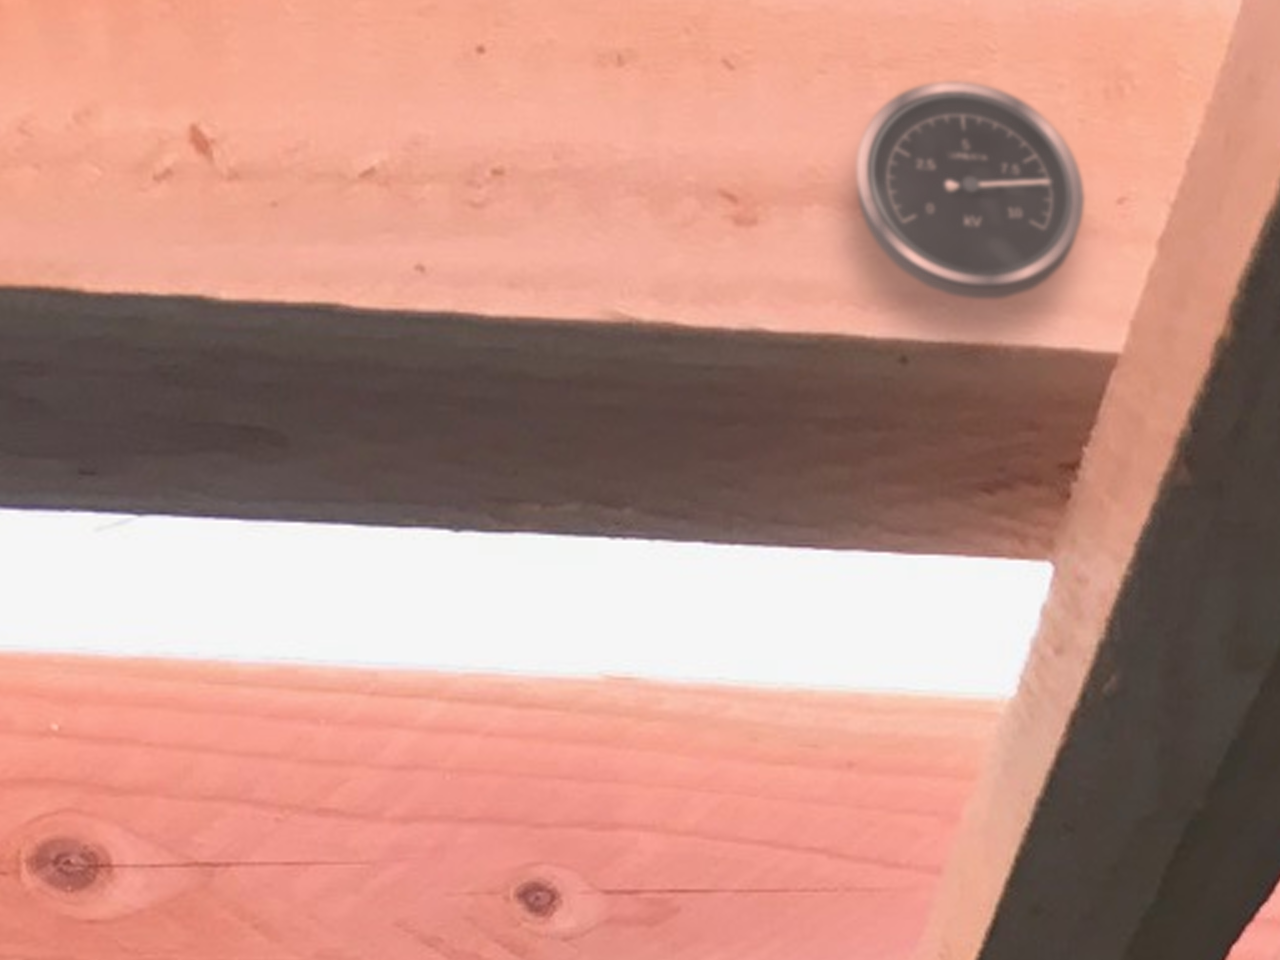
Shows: 8.5 kV
